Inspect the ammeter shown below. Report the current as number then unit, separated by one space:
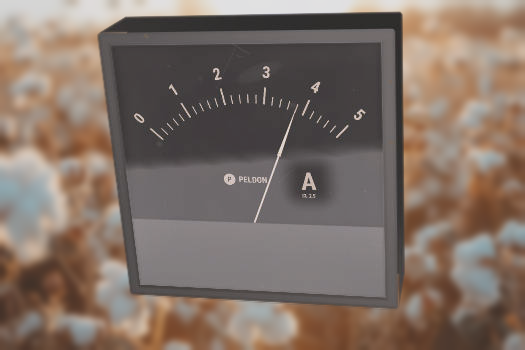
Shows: 3.8 A
